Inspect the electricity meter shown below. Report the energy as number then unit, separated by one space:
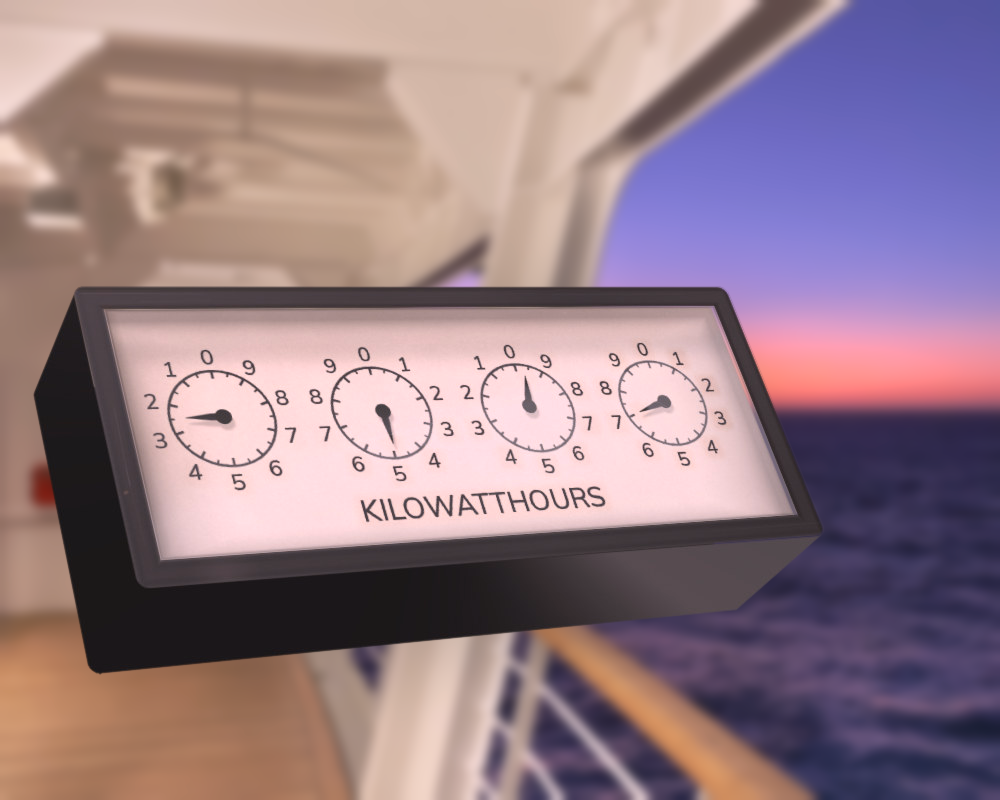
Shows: 2497 kWh
